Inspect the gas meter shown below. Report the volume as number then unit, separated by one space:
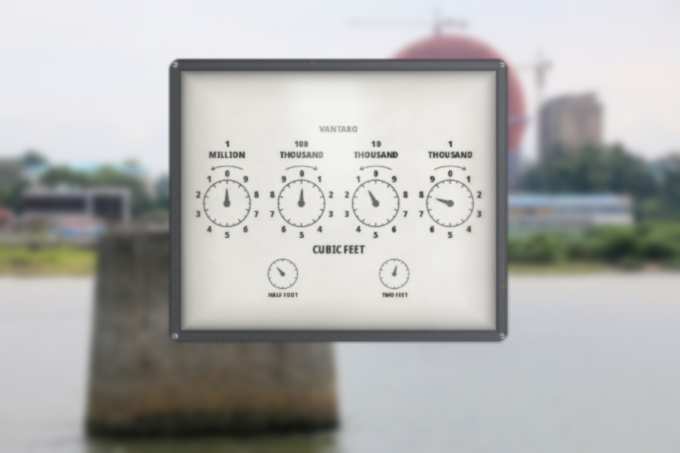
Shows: 800 ft³
